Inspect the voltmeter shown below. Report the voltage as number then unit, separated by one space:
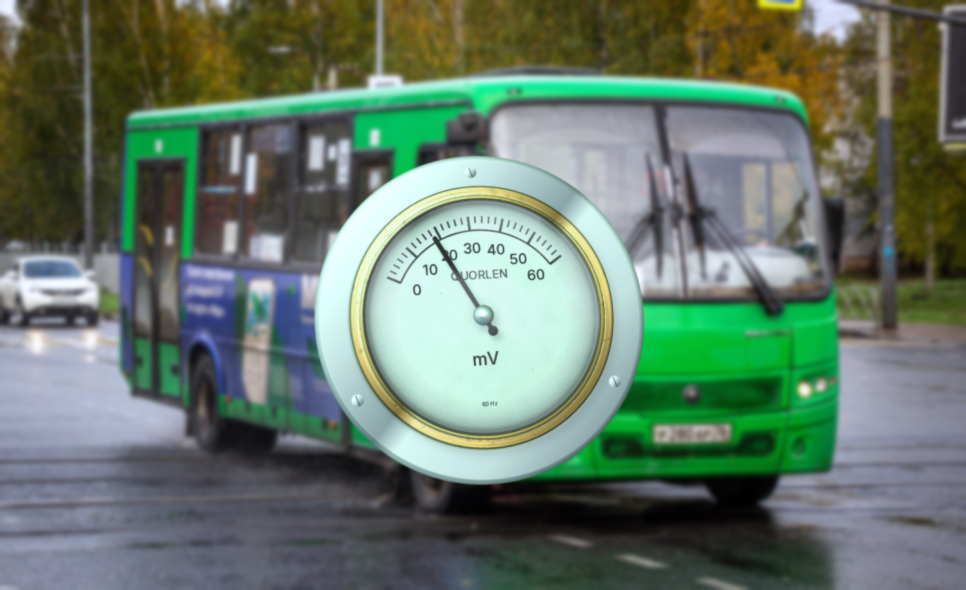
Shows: 18 mV
